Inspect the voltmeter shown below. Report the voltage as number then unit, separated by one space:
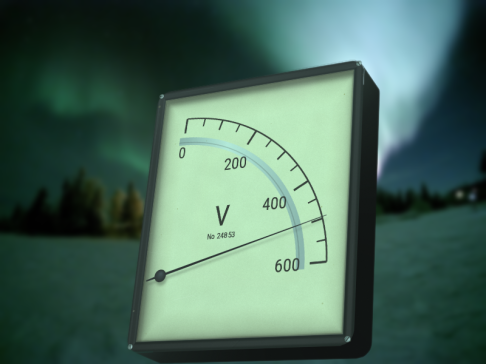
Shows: 500 V
